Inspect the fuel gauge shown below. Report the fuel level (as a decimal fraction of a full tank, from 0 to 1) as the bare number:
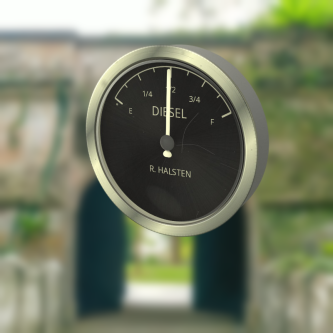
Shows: 0.5
